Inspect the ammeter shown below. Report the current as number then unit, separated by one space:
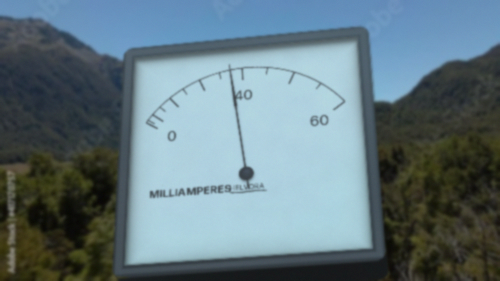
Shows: 37.5 mA
